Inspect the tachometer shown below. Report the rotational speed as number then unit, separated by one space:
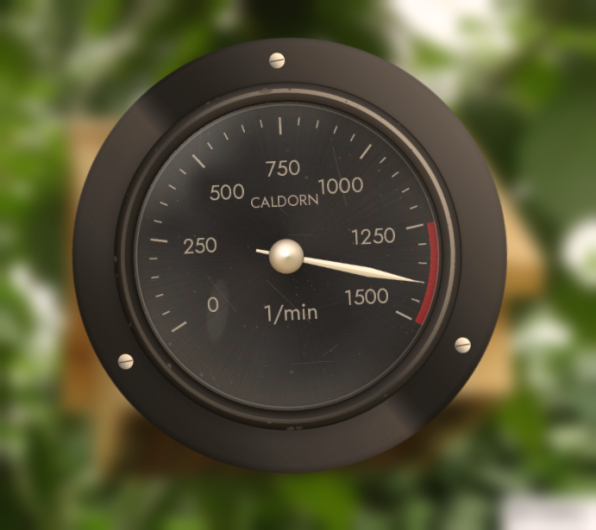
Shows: 1400 rpm
